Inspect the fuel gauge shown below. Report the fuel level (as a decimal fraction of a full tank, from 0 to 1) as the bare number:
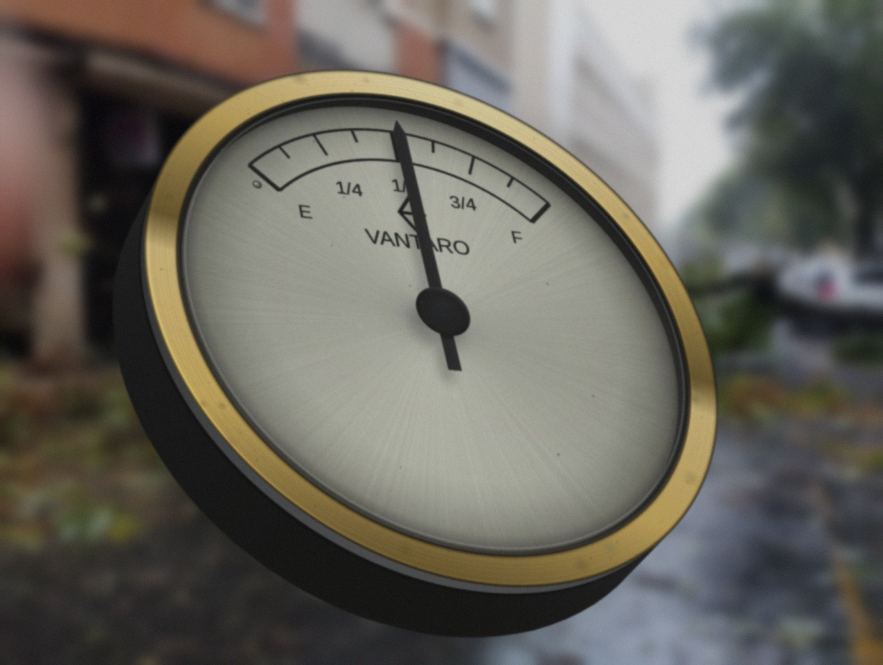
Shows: 0.5
